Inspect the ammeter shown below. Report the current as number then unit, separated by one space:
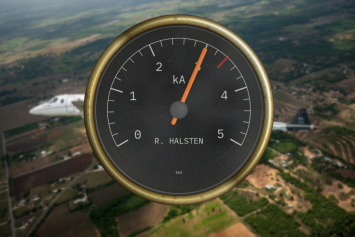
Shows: 3 kA
